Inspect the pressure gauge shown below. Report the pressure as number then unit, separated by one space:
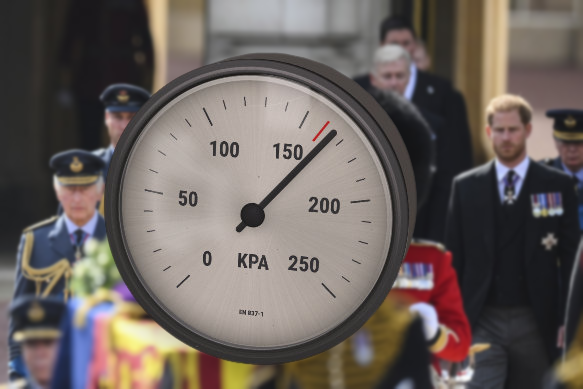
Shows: 165 kPa
